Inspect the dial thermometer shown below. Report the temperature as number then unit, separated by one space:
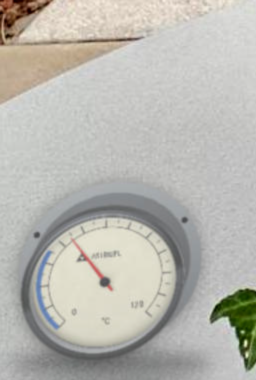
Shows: 45 °C
